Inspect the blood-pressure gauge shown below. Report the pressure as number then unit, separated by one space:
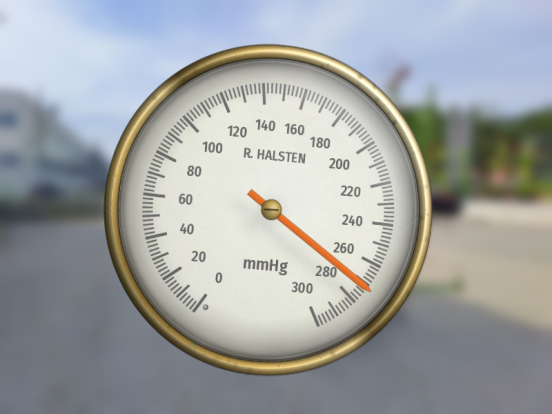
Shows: 272 mmHg
